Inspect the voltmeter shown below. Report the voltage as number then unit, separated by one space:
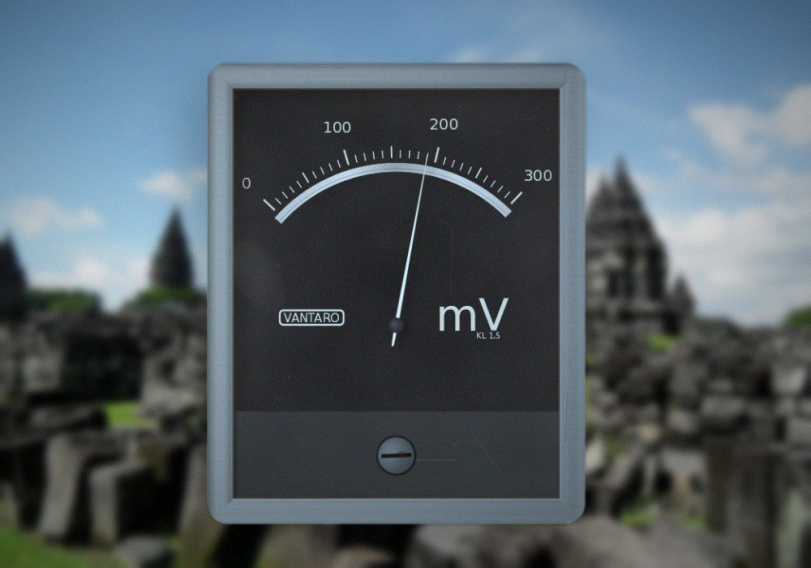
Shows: 190 mV
